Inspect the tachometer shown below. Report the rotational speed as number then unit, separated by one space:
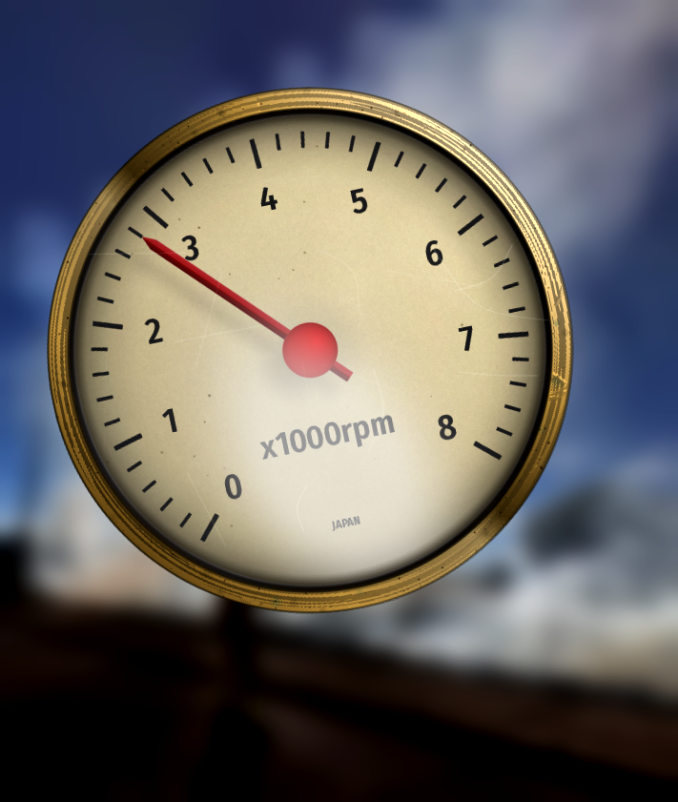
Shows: 2800 rpm
